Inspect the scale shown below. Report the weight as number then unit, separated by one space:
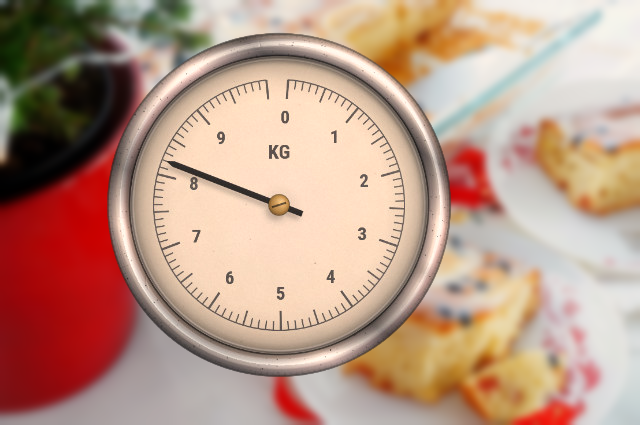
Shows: 8.2 kg
